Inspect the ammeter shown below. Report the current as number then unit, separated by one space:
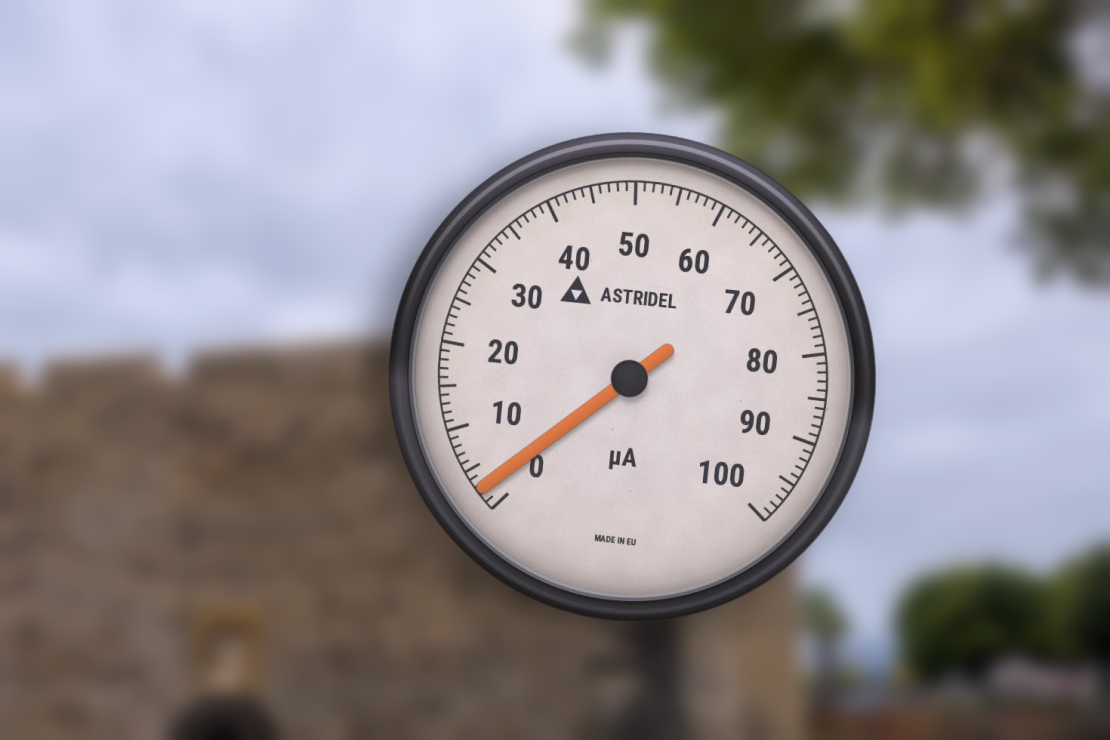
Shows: 2.5 µA
